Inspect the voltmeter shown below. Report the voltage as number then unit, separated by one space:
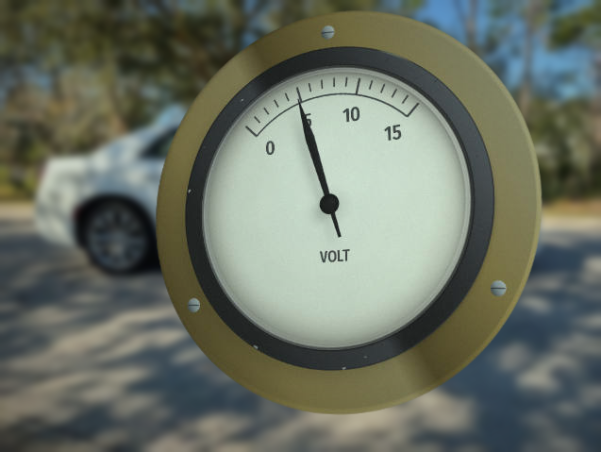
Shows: 5 V
